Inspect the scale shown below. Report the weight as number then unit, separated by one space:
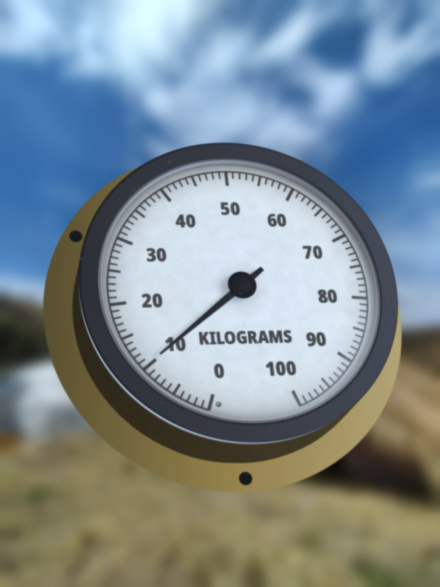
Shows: 10 kg
